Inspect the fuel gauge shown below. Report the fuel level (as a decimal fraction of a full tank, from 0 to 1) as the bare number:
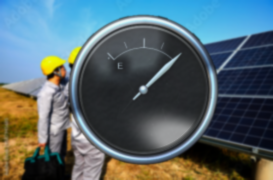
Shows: 1
